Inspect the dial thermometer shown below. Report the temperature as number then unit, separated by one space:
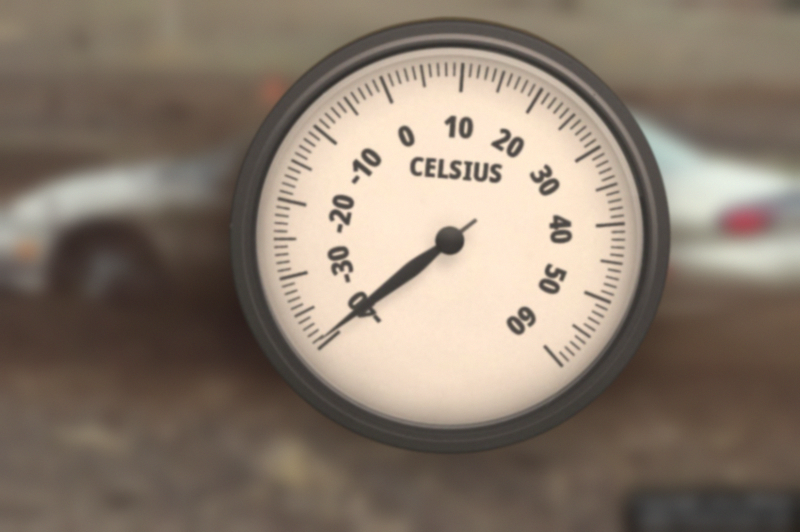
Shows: -39 °C
